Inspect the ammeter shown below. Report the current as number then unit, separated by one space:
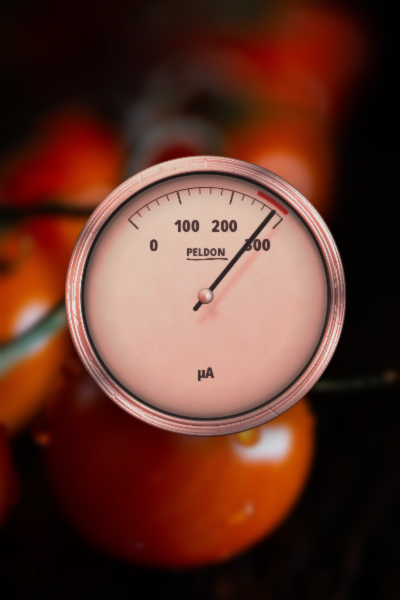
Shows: 280 µA
